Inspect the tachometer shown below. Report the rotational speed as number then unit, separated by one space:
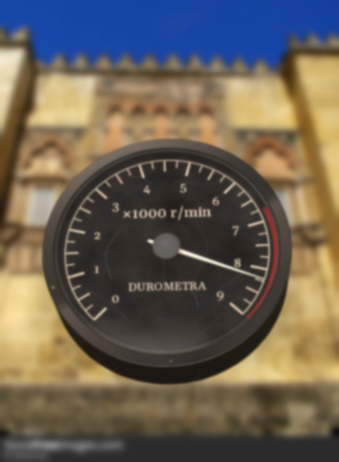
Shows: 8250 rpm
